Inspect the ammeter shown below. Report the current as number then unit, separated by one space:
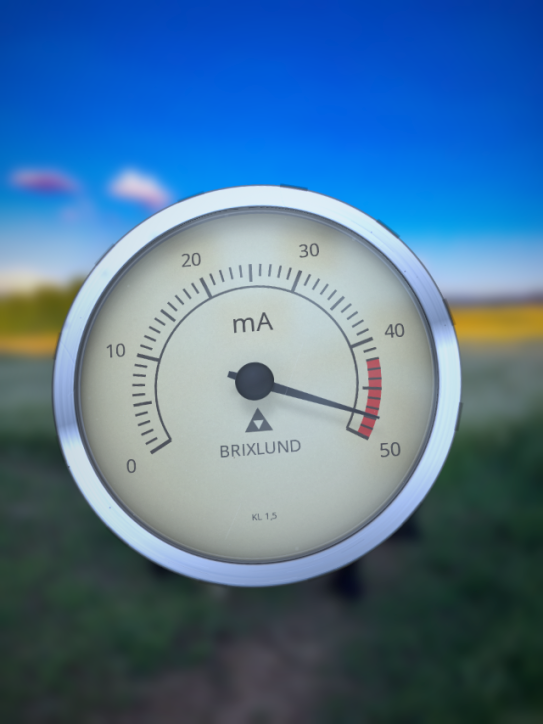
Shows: 48 mA
